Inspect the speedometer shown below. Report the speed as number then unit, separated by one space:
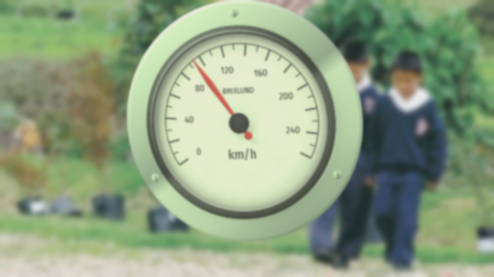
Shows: 95 km/h
